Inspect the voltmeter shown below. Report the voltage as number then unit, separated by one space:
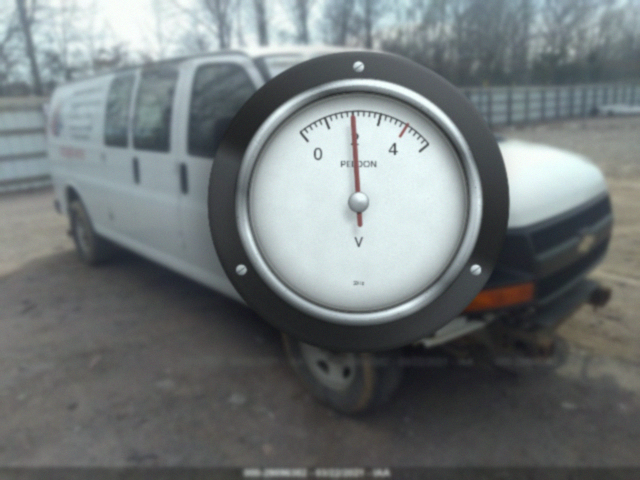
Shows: 2 V
